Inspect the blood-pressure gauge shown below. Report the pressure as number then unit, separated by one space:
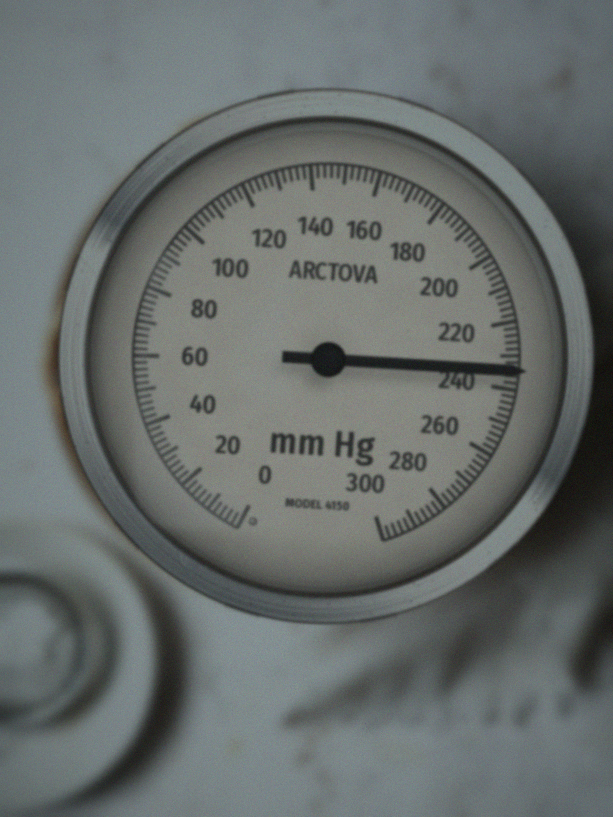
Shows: 234 mmHg
